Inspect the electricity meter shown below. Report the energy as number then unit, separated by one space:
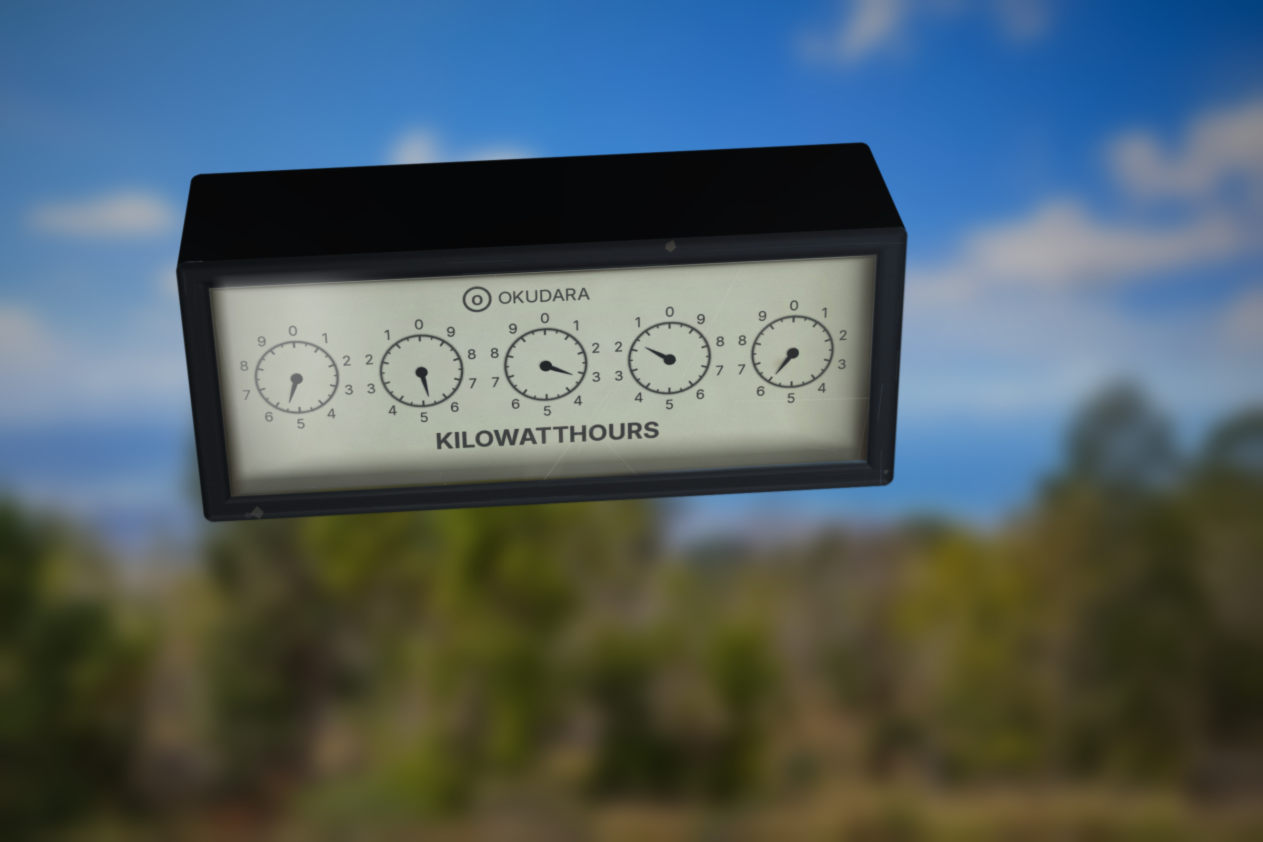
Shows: 55316 kWh
